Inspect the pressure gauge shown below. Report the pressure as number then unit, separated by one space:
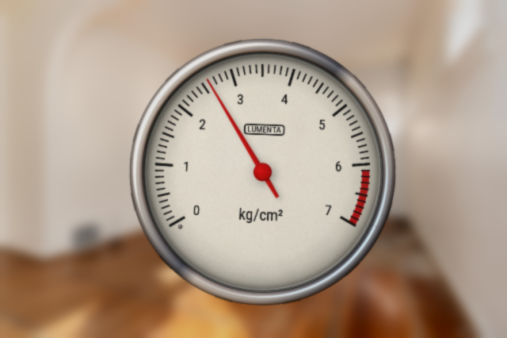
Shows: 2.6 kg/cm²
